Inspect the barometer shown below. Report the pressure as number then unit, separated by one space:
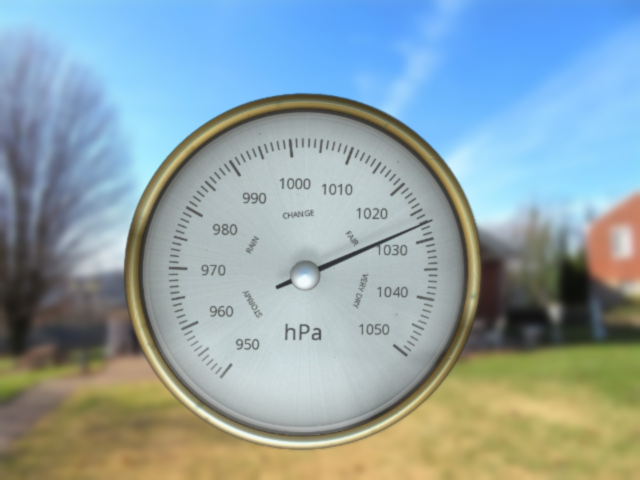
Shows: 1027 hPa
